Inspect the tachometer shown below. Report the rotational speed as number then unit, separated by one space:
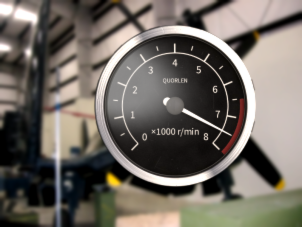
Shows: 7500 rpm
